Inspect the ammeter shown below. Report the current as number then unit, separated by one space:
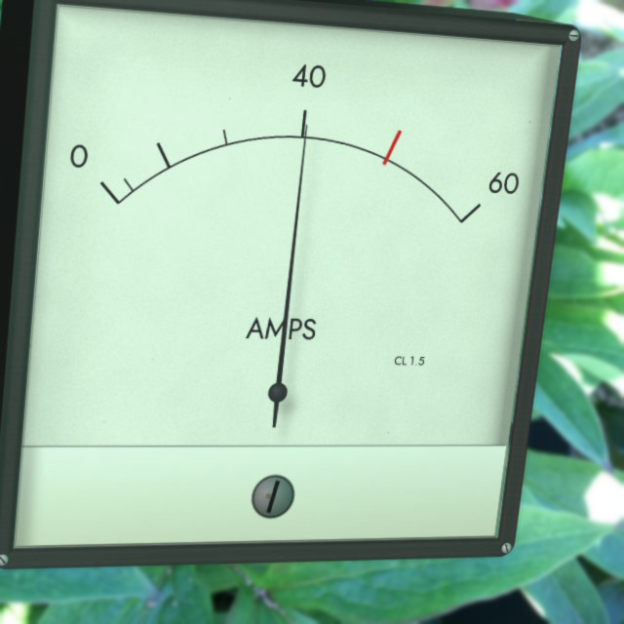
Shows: 40 A
